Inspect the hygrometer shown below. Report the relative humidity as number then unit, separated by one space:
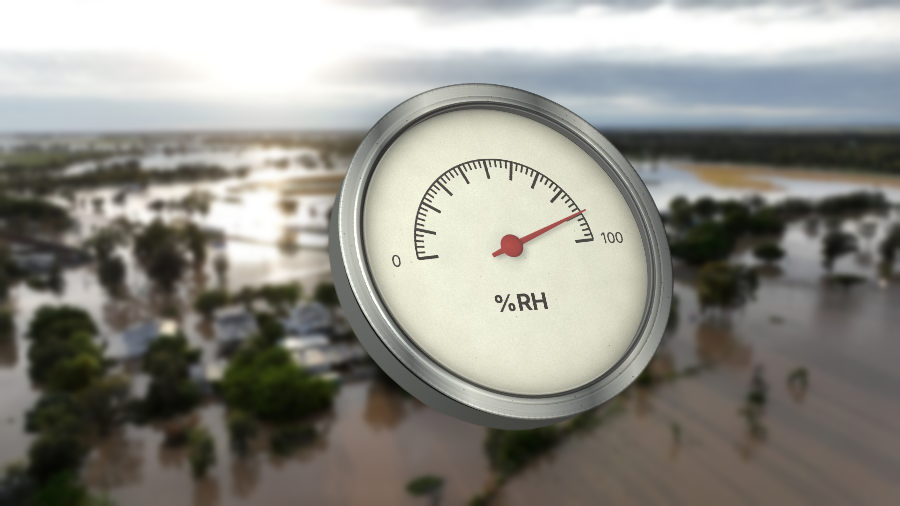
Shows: 90 %
